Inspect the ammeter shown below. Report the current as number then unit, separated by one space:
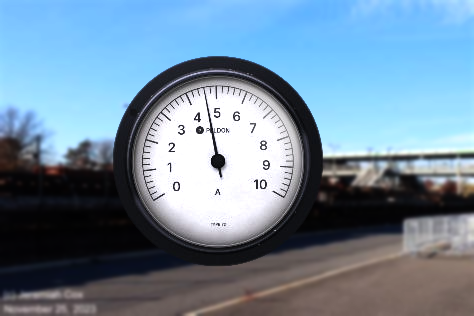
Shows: 4.6 A
